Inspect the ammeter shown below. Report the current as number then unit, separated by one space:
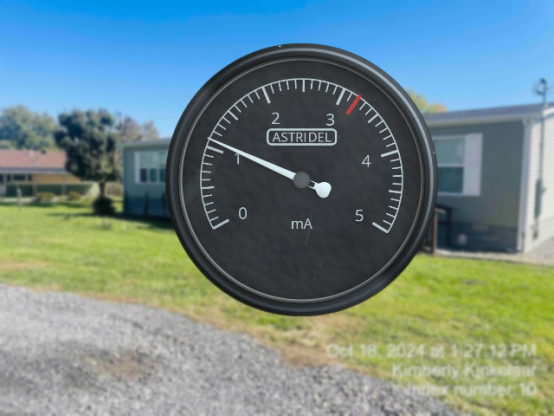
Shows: 1.1 mA
